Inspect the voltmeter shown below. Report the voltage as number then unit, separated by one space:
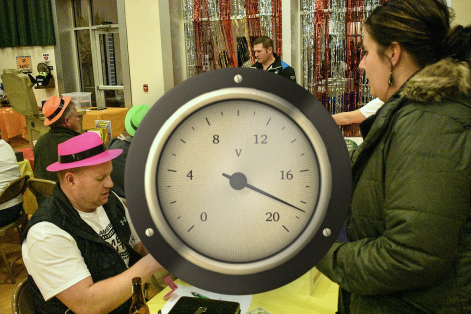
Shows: 18.5 V
